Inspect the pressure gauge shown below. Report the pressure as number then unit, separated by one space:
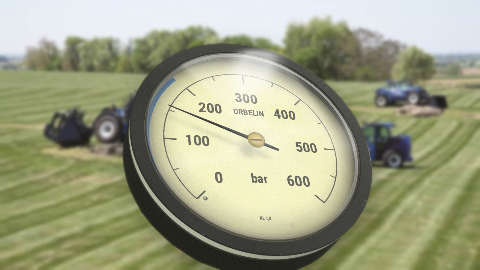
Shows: 150 bar
